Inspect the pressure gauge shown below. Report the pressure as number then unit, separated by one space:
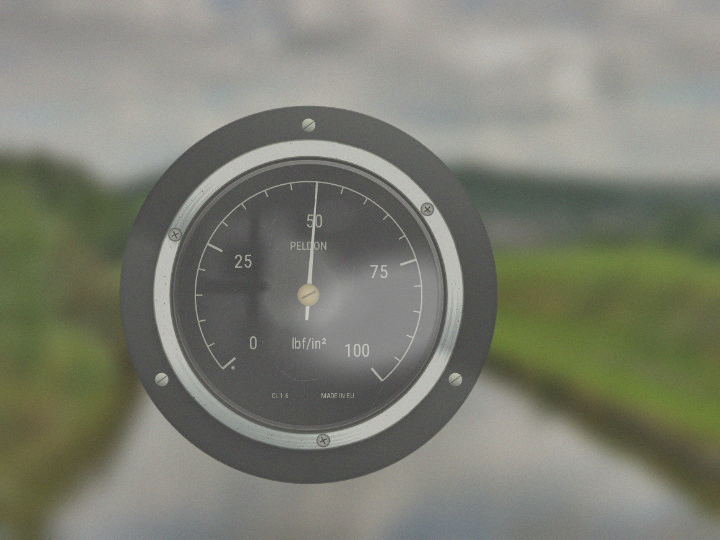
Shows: 50 psi
